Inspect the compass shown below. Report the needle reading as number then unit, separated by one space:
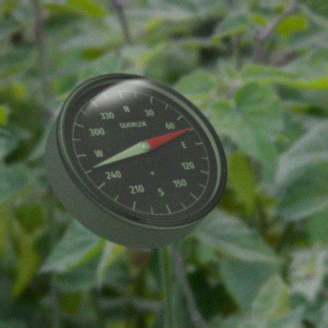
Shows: 75 °
